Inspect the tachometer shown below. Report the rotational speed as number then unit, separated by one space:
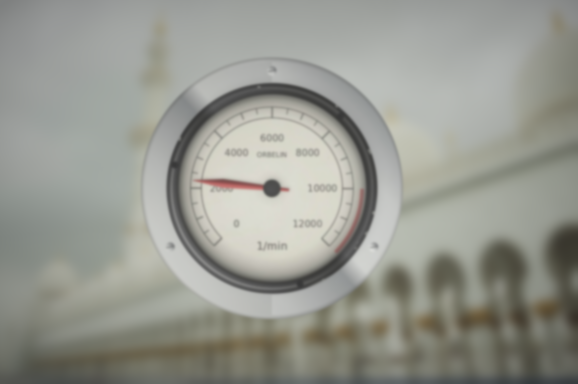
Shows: 2250 rpm
